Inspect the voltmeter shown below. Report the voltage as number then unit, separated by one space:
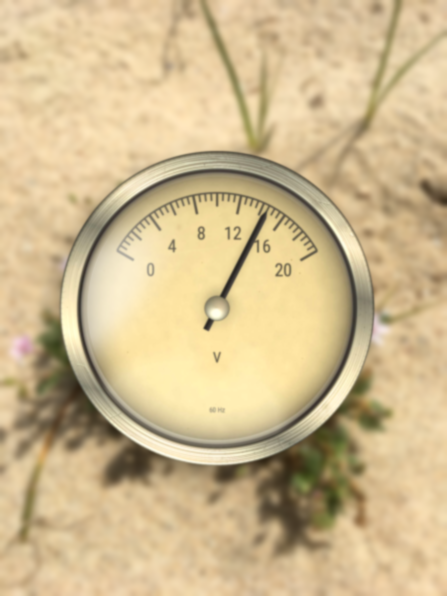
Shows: 14.5 V
